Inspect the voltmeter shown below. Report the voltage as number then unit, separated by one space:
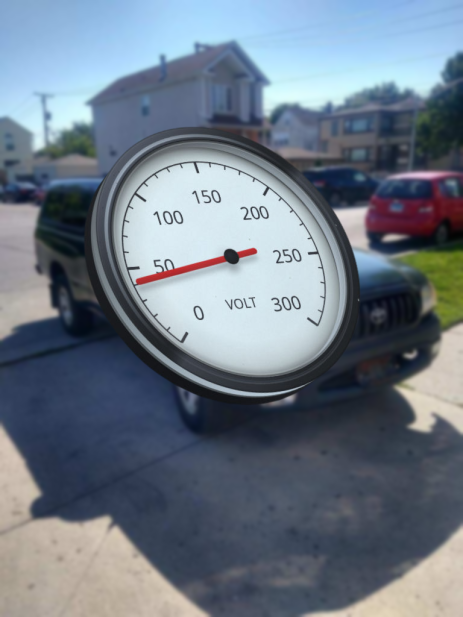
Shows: 40 V
